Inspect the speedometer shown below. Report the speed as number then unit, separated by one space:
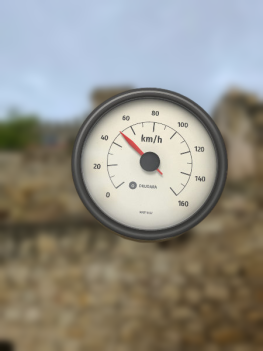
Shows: 50 km/h
